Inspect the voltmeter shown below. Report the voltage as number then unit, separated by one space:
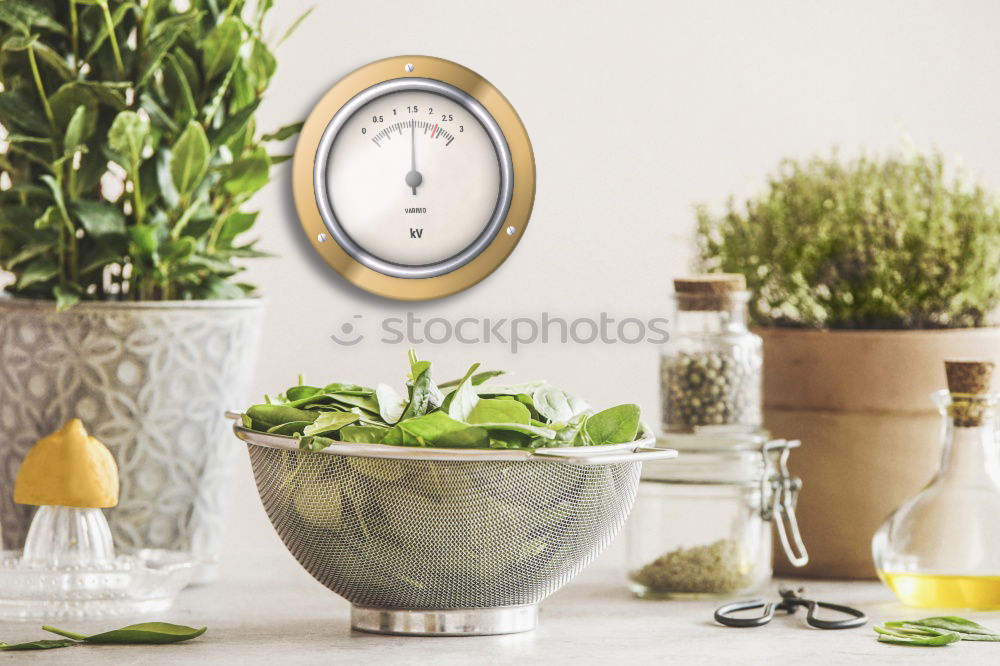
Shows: 1.5 kV
